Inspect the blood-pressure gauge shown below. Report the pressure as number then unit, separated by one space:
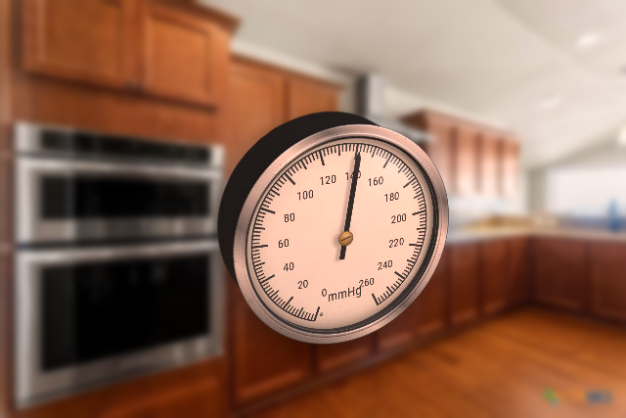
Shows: 140 mmHg
